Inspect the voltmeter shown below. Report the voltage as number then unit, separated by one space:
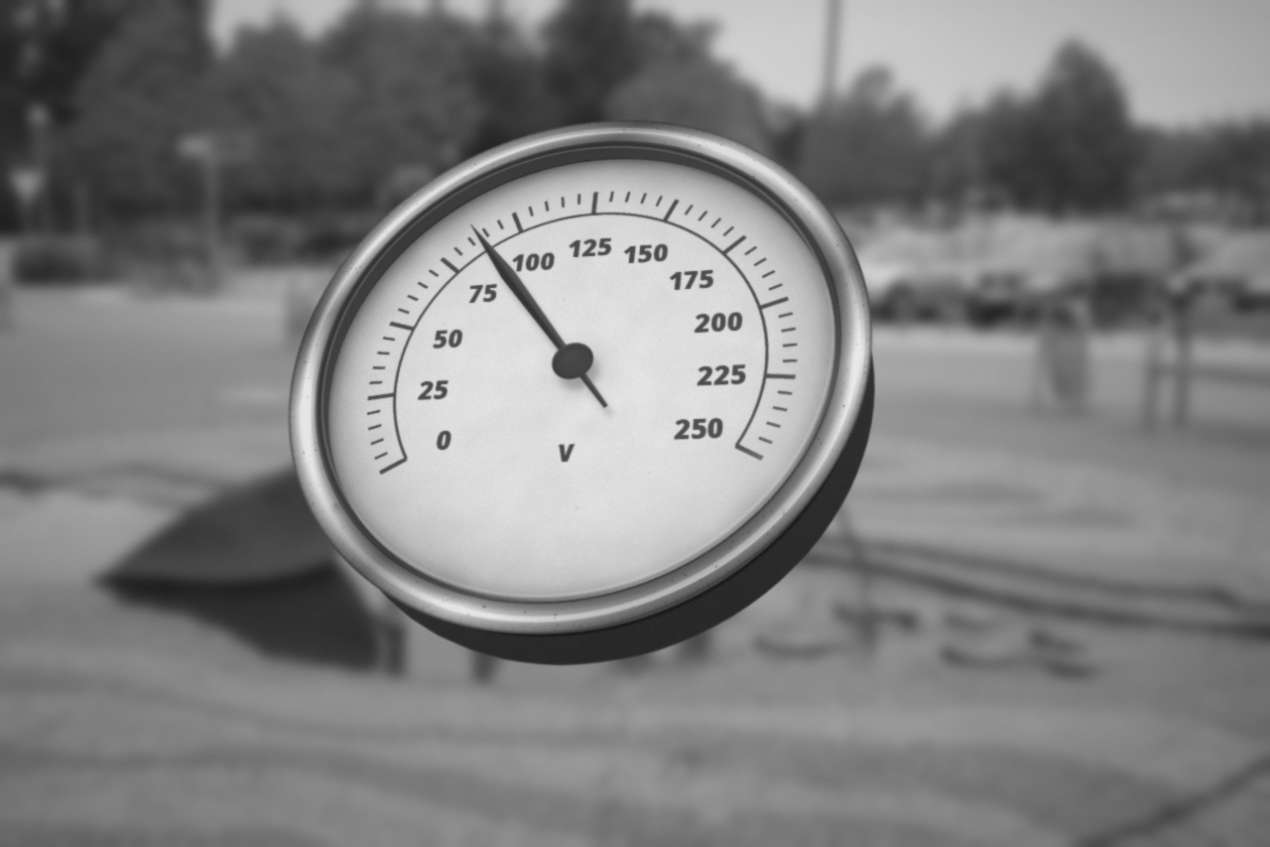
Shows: 87.5 V
